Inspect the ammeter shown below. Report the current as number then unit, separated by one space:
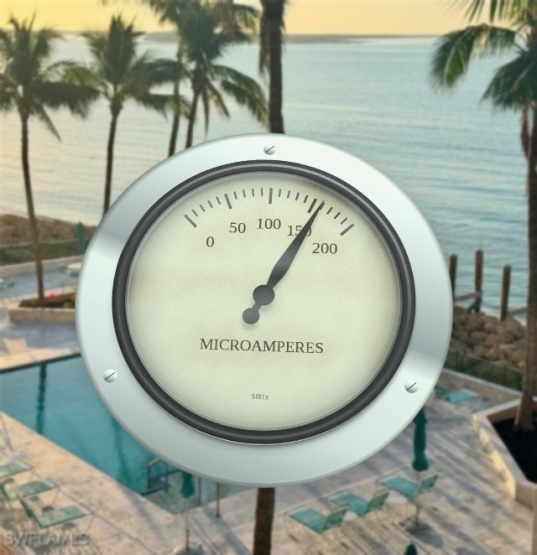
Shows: 160 µA
